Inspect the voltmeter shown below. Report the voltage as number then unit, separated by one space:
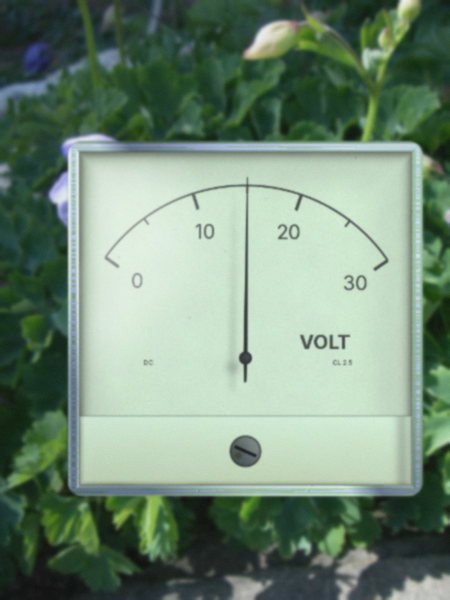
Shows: 15 V
